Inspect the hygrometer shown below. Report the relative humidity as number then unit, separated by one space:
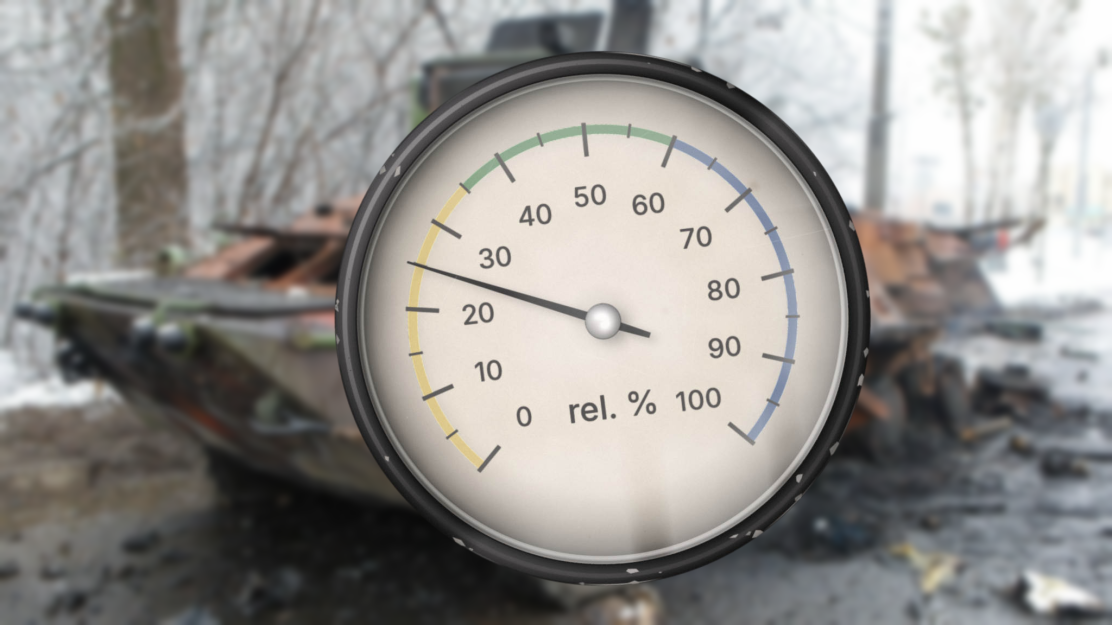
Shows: 25 %
